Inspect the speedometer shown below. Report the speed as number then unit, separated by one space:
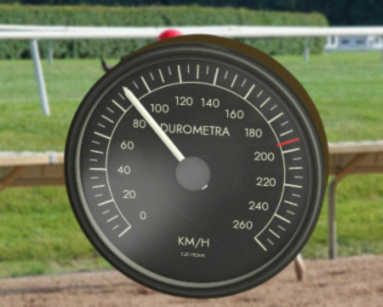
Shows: 90 km/h
